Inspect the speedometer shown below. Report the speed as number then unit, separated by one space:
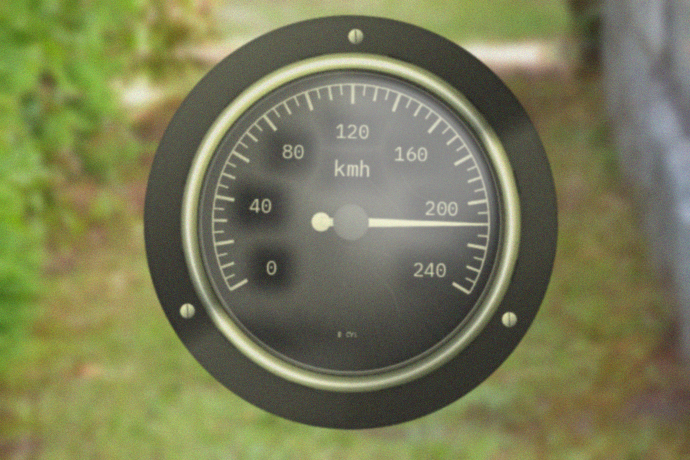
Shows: 210 km/h
